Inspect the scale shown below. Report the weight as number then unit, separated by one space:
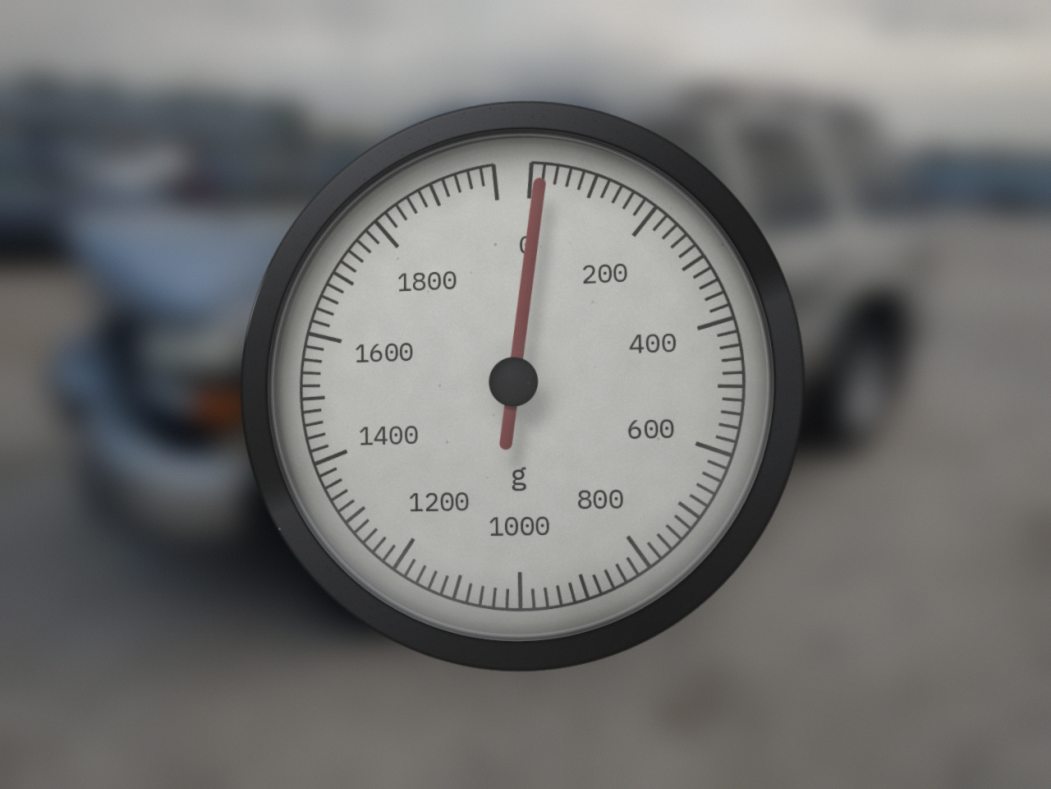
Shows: 20 g
